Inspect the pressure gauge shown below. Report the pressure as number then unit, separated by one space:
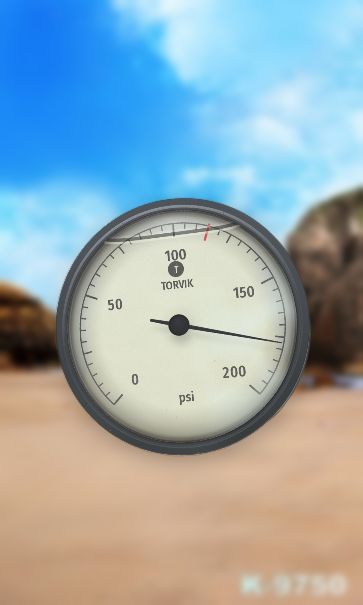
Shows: 177.5 psi
